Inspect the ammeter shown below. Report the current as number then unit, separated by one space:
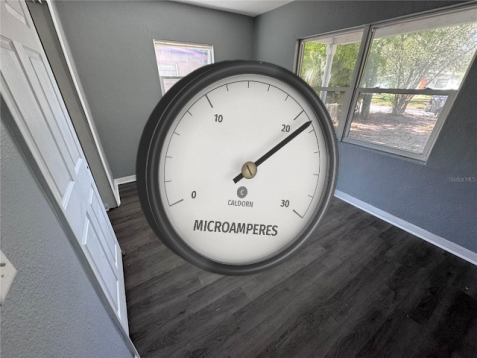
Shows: 21 µA
